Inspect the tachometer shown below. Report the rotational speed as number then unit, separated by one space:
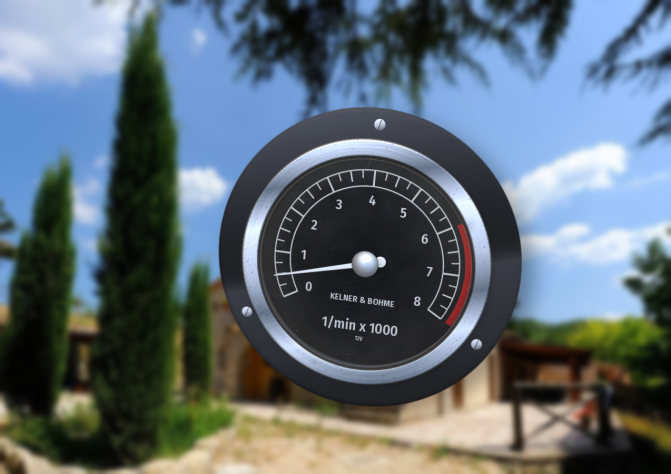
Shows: 500 rpm
